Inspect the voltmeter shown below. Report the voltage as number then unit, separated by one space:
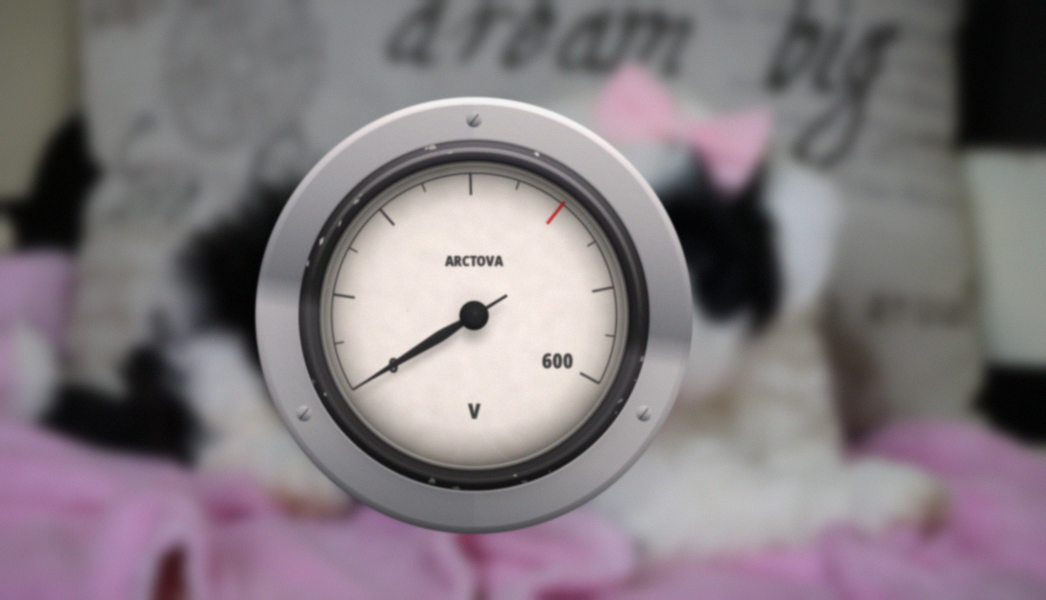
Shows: 0 V
